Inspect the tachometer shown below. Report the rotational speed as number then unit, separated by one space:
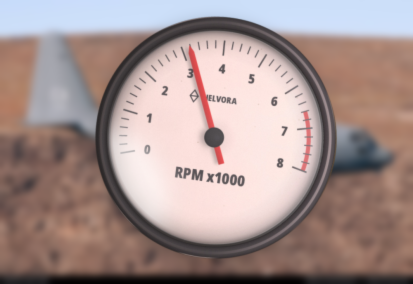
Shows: 3200 rpm
